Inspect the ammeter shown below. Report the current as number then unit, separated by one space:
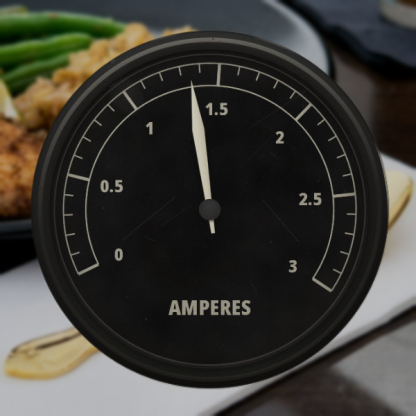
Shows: 1.35 A
